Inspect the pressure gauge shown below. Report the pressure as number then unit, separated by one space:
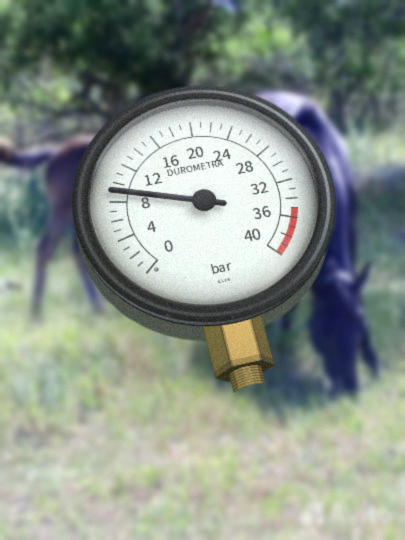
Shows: 9 bar
